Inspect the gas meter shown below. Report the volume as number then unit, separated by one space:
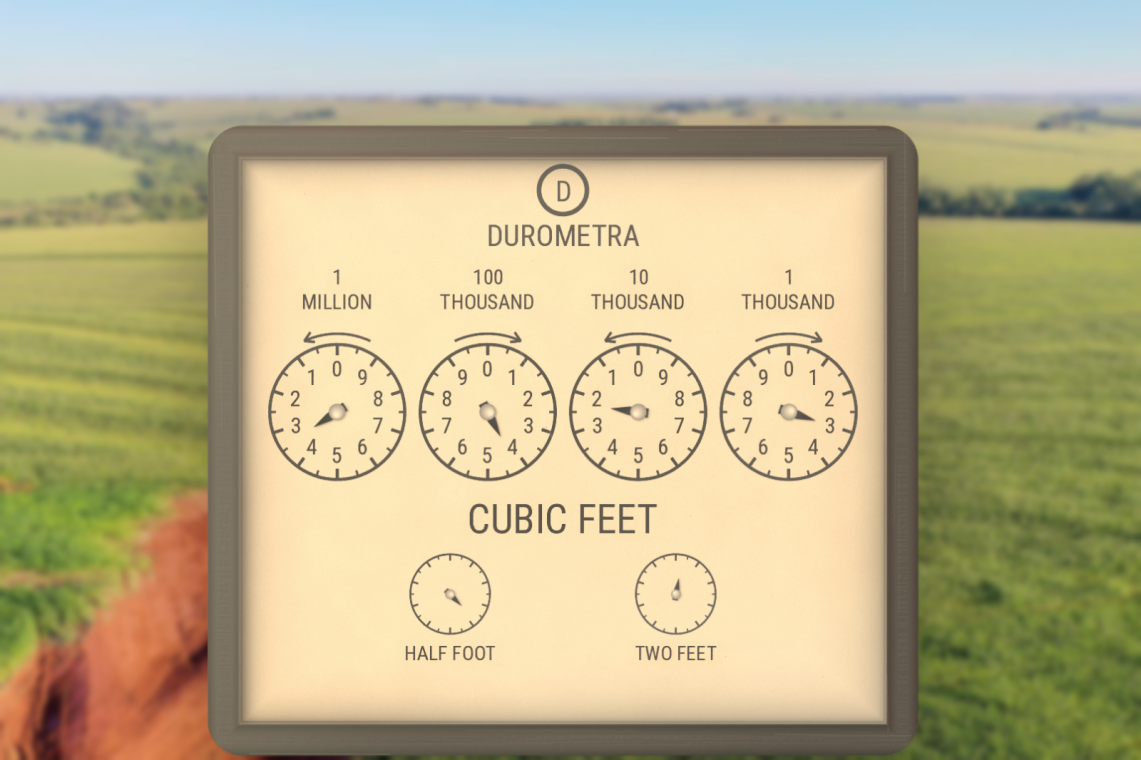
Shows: 342300 ft³
